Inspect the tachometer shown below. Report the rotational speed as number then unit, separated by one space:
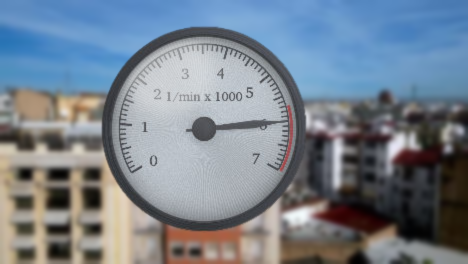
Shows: 6000 rpm
